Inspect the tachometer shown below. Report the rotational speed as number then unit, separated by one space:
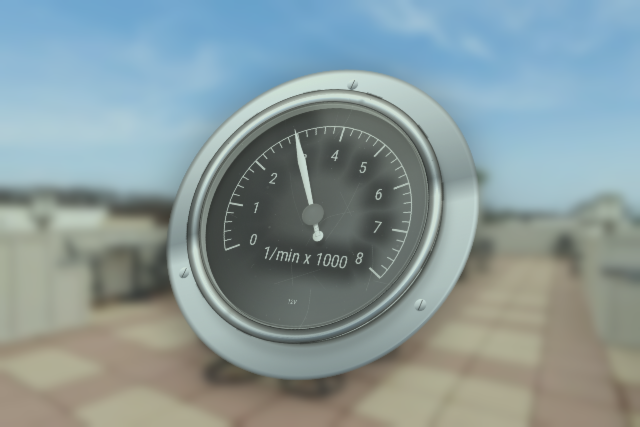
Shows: 3000 rpm
